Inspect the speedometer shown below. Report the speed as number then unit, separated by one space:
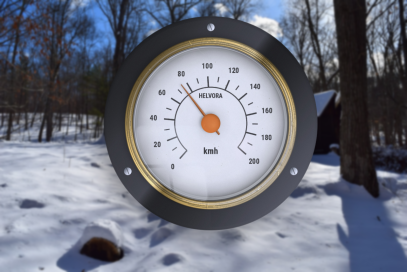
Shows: 75 km/h
